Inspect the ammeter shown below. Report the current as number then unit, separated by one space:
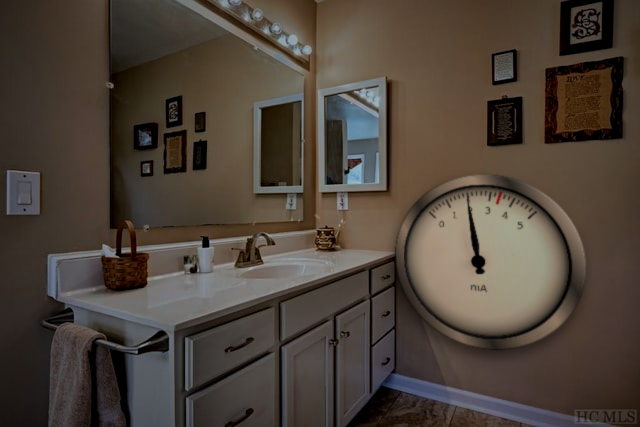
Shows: 2 mA
